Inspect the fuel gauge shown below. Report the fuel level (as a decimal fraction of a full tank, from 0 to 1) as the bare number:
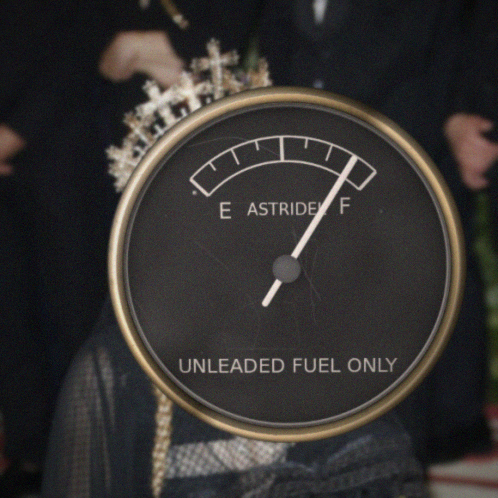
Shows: 0.875
